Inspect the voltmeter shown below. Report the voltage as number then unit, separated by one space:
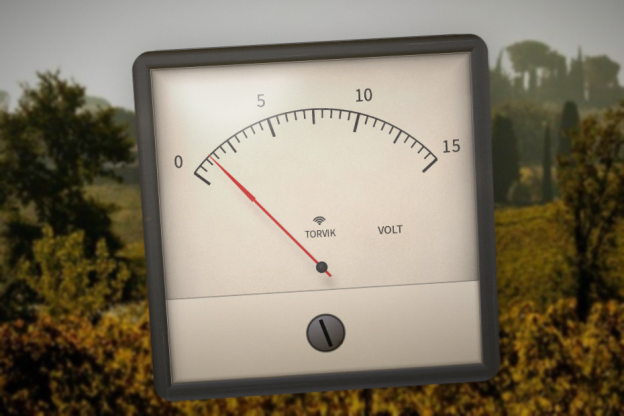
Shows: 1.25 V
